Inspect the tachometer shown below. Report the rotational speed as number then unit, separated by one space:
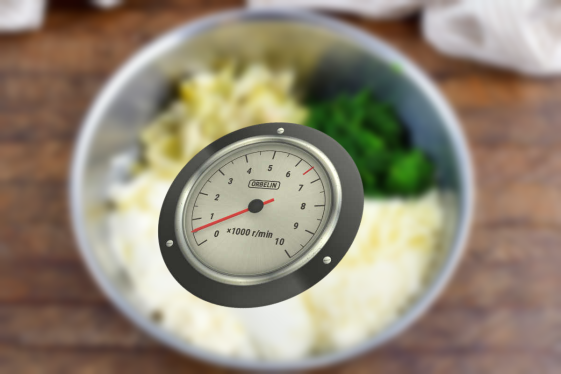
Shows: 500 rpm
